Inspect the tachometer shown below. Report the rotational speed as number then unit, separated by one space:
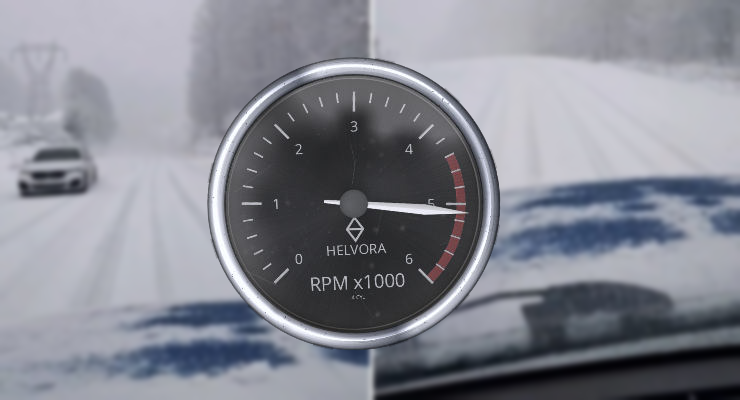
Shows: 5100 rpm
